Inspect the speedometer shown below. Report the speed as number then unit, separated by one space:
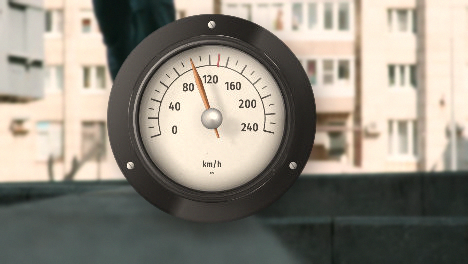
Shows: 100 km/h
